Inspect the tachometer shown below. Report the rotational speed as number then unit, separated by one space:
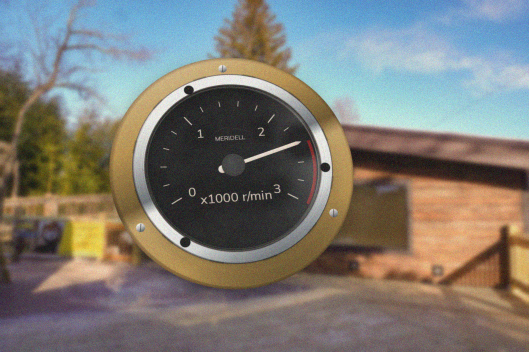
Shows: 2400 rpm
